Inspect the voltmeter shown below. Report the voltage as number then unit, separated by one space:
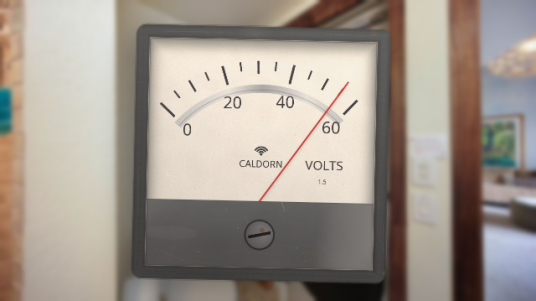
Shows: 55 V
